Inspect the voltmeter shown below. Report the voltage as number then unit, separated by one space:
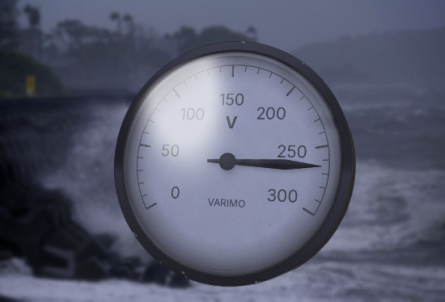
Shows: 265 V
